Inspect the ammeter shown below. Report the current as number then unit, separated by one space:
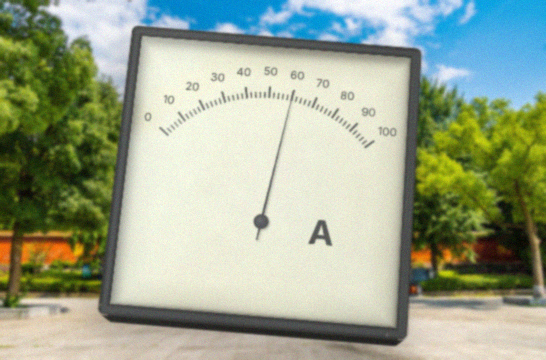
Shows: 60 A
